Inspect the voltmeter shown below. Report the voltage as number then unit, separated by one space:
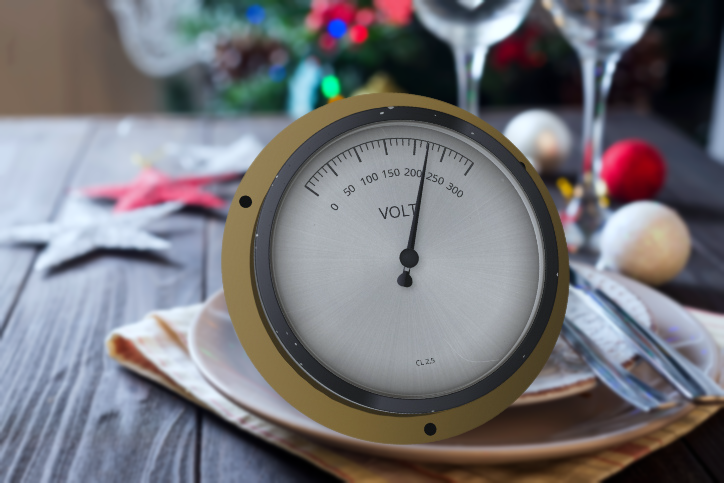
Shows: 220 V
